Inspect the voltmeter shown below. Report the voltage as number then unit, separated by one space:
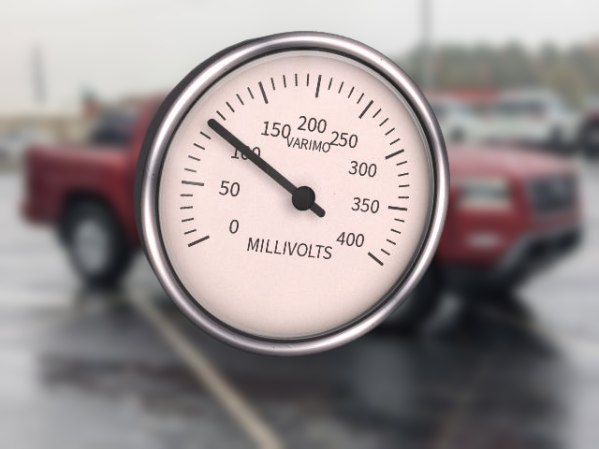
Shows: 100 mV
